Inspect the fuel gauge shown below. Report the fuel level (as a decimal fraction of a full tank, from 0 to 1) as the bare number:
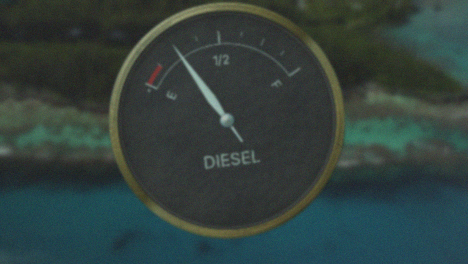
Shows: 0.25
